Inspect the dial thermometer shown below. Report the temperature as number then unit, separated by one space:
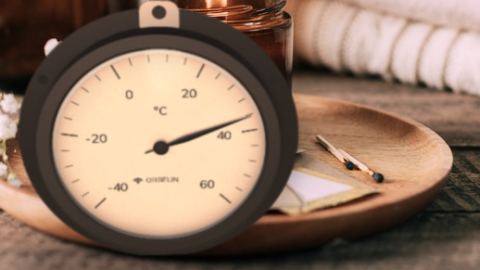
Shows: 36 °C
